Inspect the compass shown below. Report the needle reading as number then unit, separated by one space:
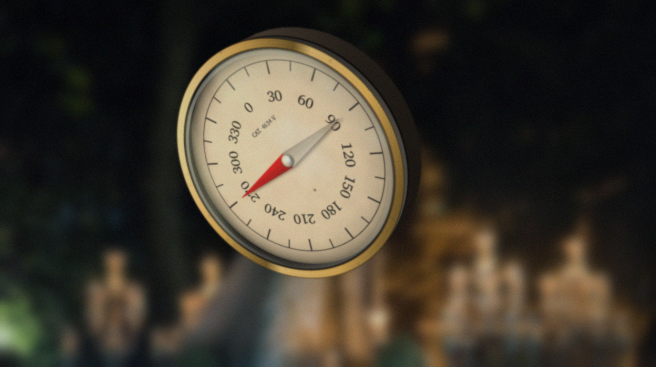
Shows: 270 °
